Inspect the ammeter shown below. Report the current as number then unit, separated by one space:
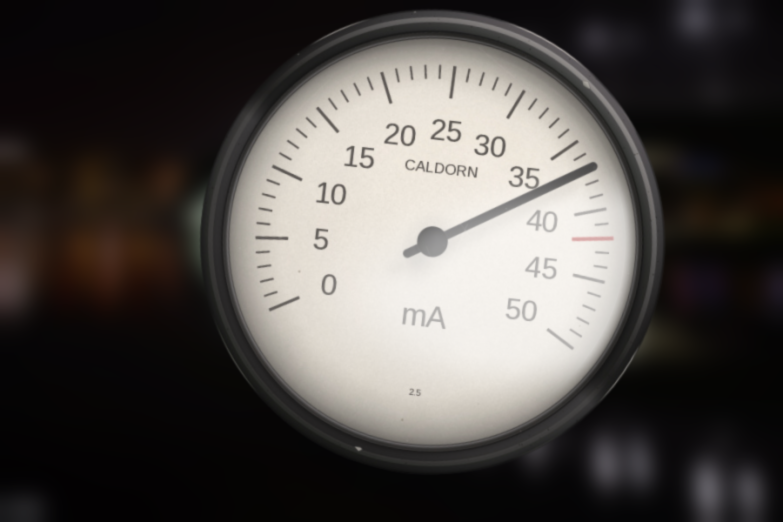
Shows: 37 mA
